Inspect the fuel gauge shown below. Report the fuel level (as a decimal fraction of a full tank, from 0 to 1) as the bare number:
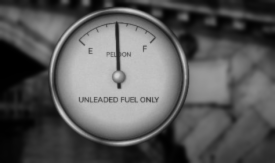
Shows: 0.5
